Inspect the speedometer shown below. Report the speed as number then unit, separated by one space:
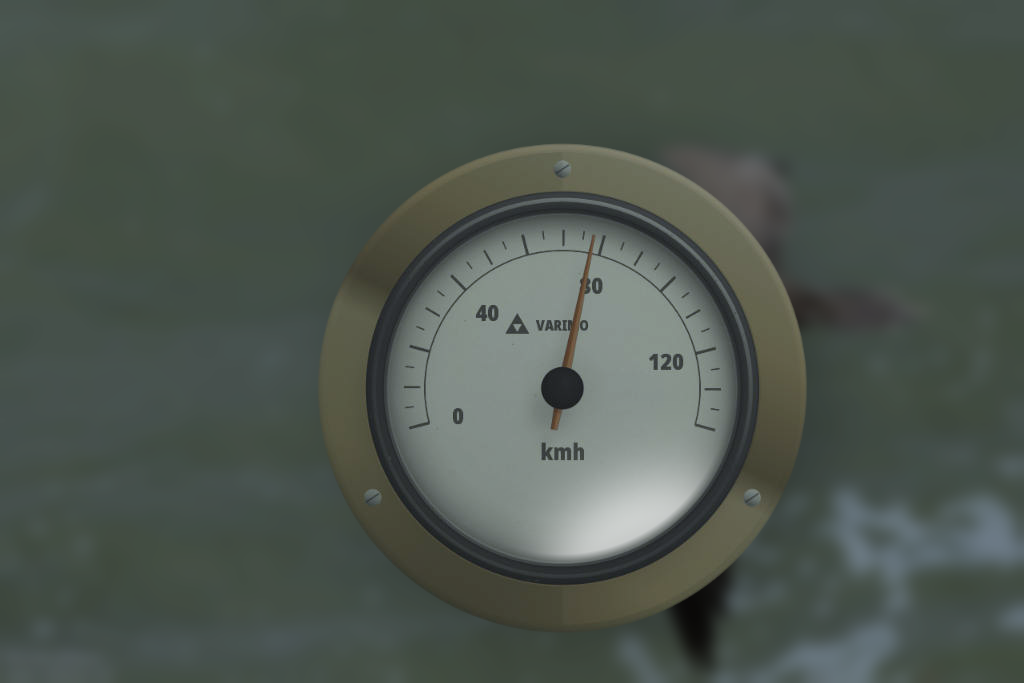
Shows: 77.5 km/h
